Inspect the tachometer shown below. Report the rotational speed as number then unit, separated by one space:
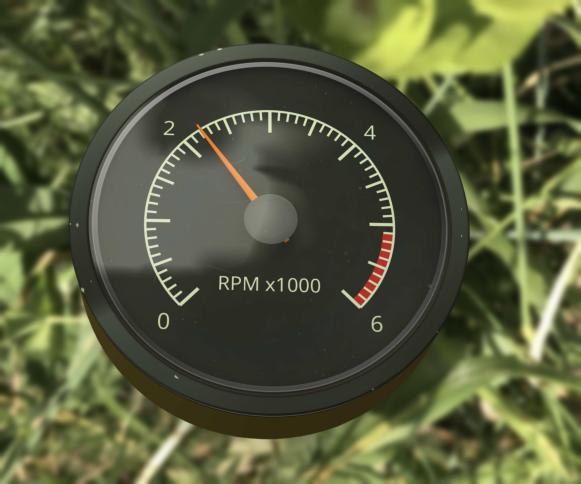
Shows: 2200 rpm
